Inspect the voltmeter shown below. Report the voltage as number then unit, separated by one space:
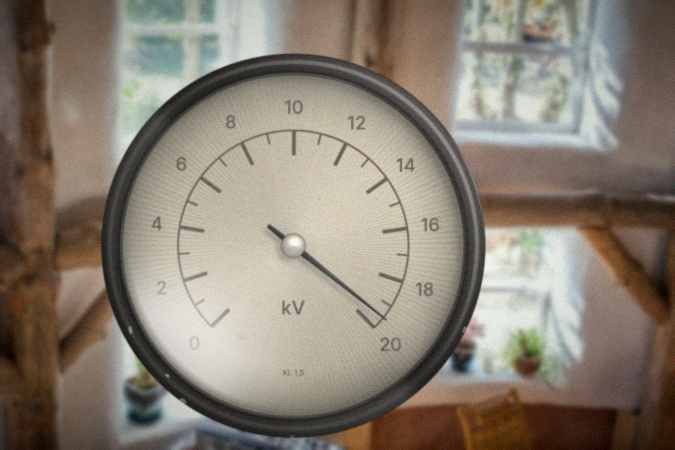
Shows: 19.5 kV
